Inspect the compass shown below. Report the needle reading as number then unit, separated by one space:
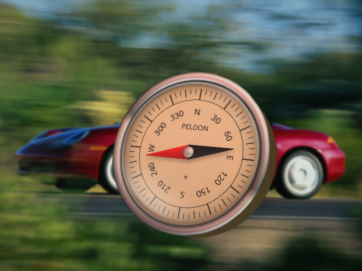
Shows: 260 °
